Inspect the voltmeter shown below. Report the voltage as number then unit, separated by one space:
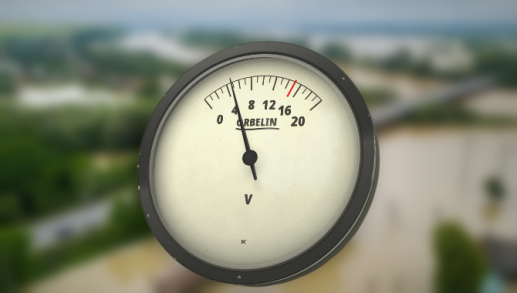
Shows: 5 V
